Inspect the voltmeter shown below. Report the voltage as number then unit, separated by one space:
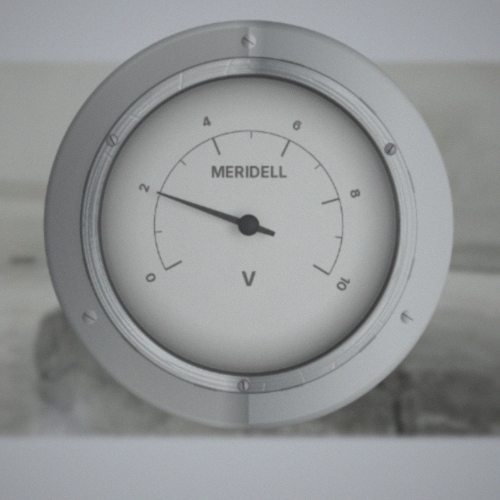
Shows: 2 V
